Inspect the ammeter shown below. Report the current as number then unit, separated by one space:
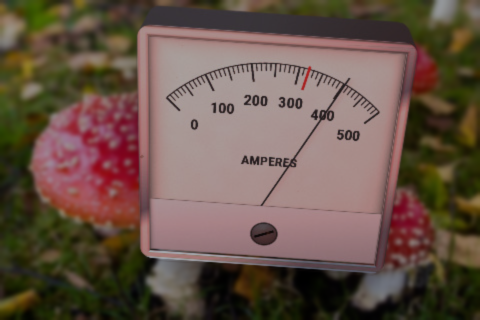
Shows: 400 A
